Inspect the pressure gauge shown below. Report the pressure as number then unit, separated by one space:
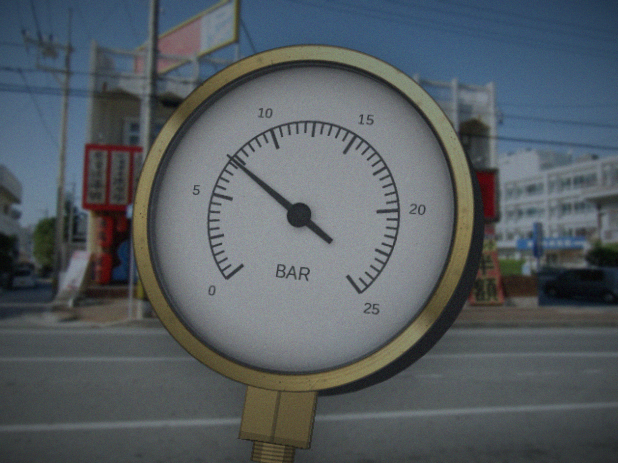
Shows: 7.25 bar
